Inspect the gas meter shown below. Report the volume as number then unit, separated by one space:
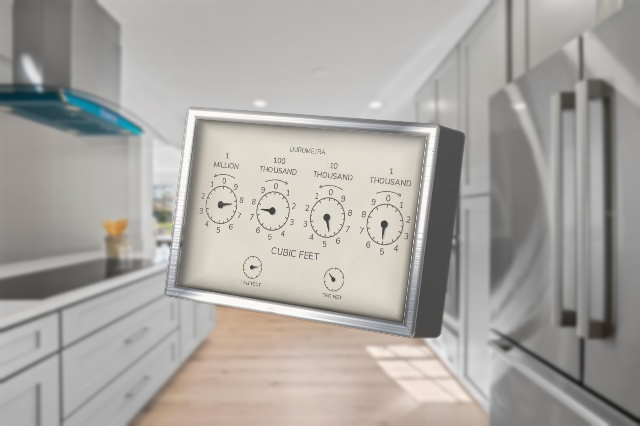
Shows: 775500 ft³
